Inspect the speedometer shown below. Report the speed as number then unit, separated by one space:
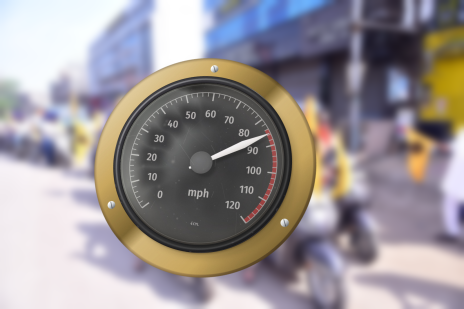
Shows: 86 mph
